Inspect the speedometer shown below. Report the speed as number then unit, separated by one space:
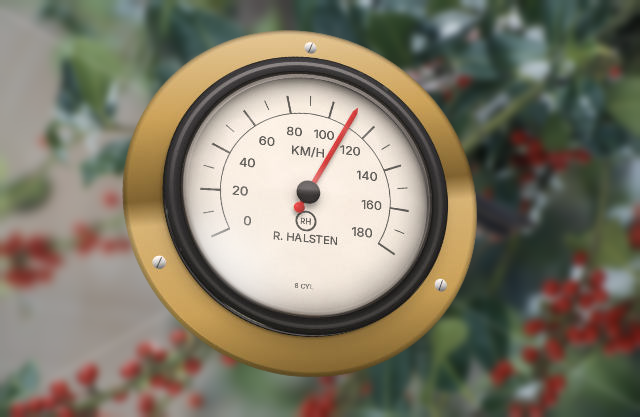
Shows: 110 km/h
